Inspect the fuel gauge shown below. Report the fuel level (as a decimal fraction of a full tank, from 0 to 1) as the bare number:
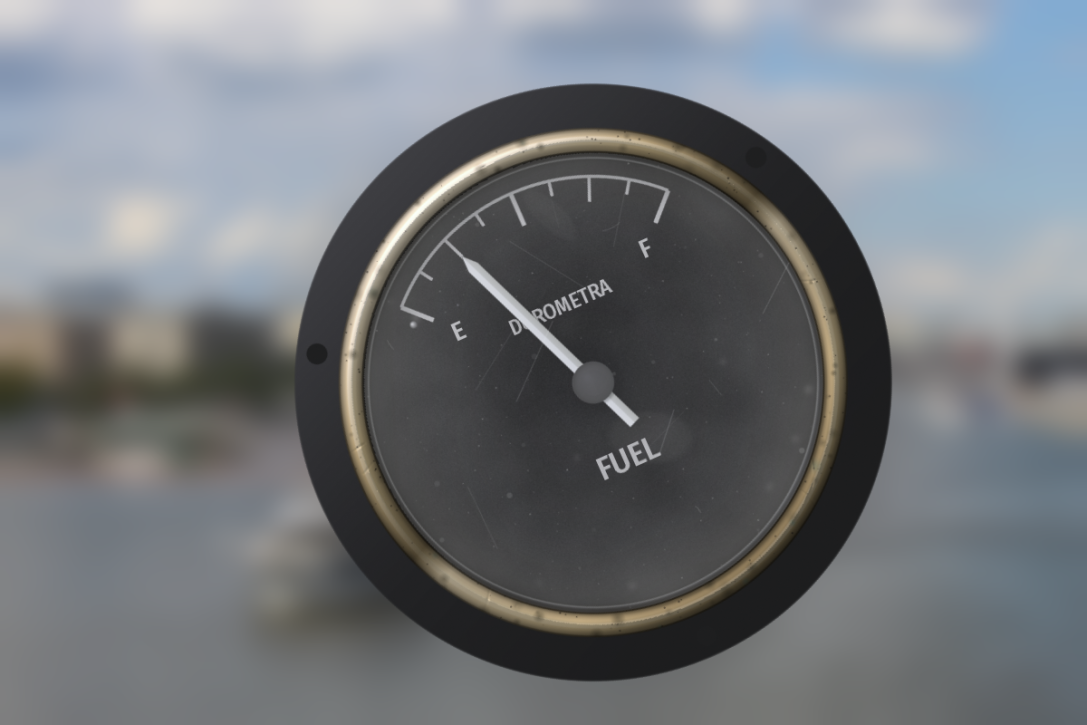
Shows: 0.25
